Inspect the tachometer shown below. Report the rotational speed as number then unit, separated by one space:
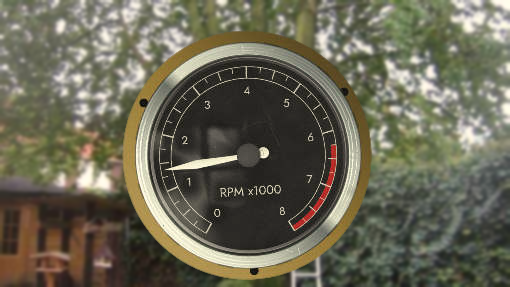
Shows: 1375 rpm
